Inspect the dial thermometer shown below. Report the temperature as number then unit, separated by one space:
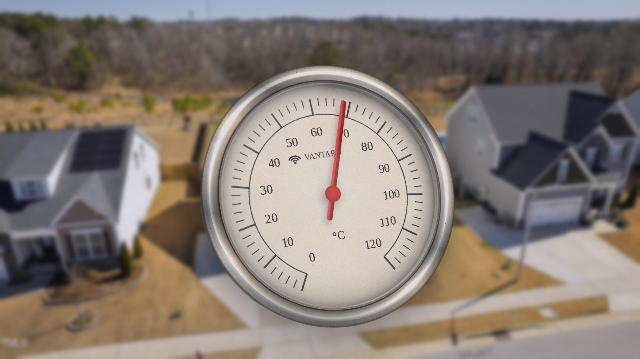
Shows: 68 °C
